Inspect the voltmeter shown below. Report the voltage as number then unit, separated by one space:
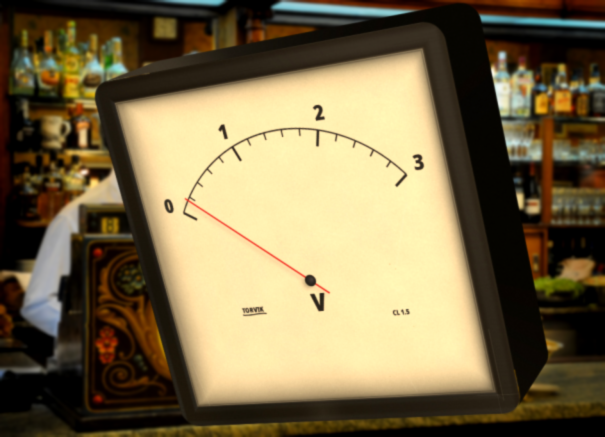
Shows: 0.2 V
